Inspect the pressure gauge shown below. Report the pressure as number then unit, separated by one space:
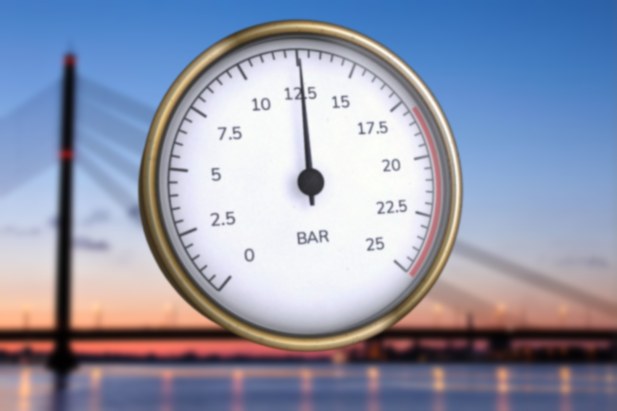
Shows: 12.5 bar
